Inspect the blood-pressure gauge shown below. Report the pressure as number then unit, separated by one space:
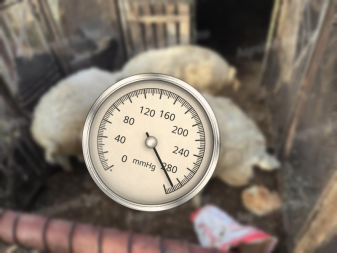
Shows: 290 mmHg
